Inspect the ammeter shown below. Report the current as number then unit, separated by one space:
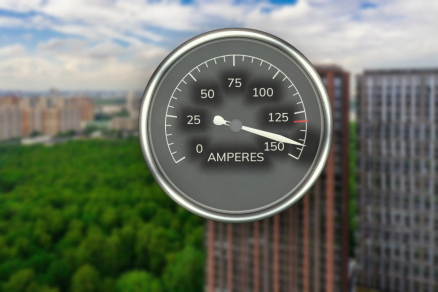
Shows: 142.5 A
